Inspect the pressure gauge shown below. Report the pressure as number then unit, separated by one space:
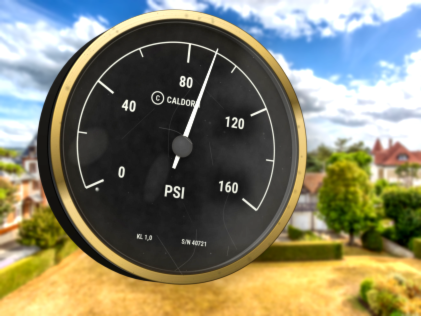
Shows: 90 psi
